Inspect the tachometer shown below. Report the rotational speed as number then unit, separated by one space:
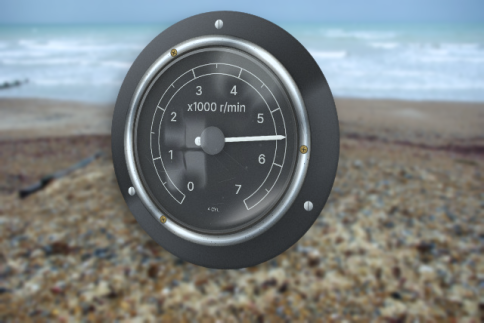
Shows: 5500 rpm
